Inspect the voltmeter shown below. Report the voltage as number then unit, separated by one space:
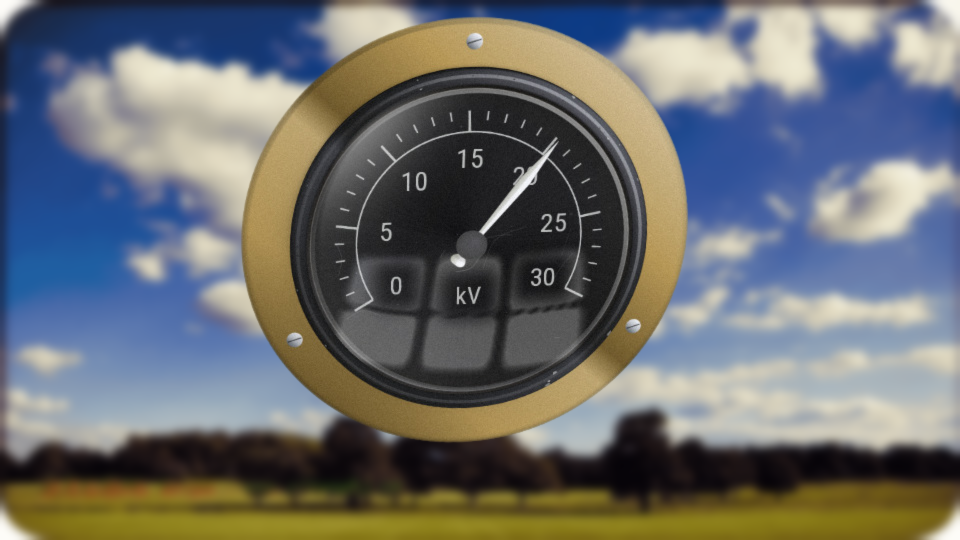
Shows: 20 kV
